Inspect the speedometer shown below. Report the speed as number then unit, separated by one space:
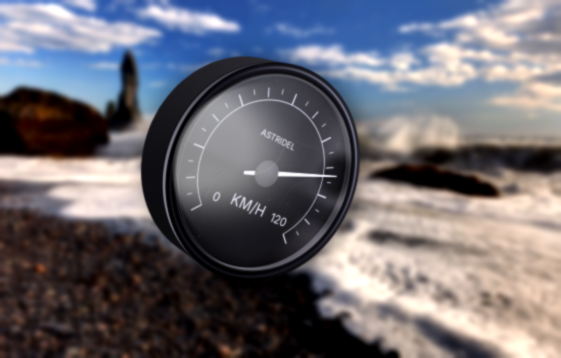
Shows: 92.5 km/h
